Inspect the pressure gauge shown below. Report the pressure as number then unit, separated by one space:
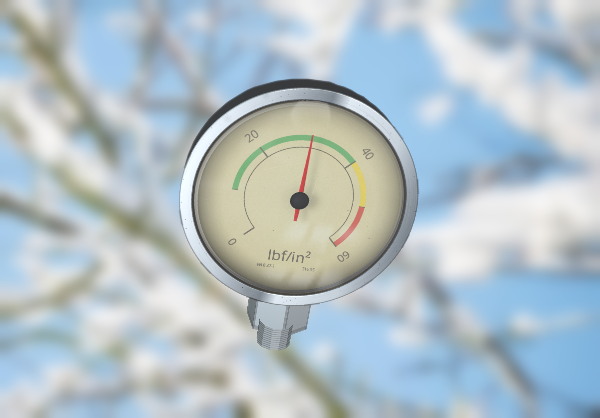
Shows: 30 psi
